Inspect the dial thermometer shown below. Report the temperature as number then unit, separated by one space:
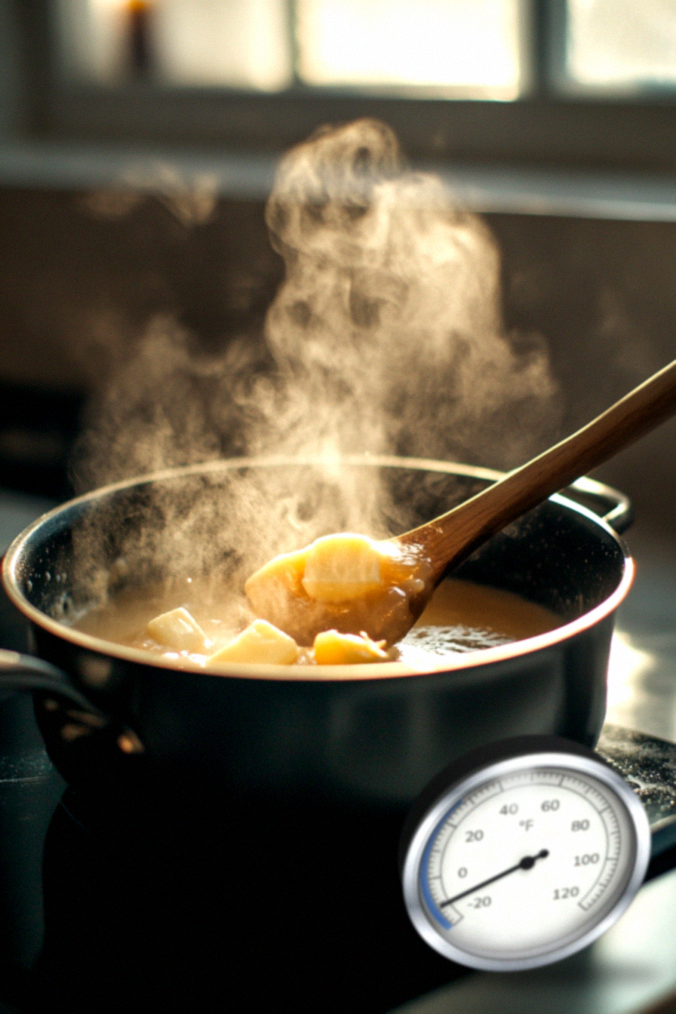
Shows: -10 °F
